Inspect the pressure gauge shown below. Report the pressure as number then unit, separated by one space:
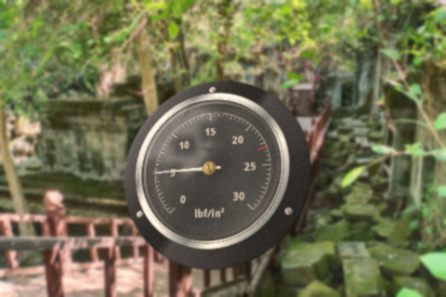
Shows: 5 psi
